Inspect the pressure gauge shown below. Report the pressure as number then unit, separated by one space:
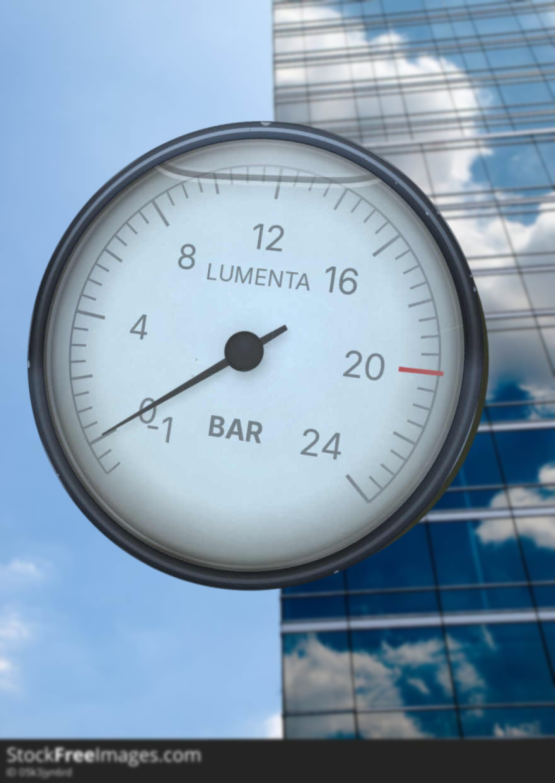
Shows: 0 bar
